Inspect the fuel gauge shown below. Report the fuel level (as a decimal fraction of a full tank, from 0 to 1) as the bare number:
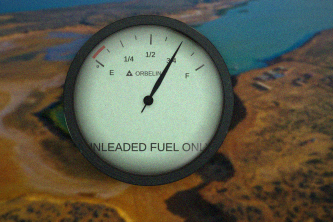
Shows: 0.75
